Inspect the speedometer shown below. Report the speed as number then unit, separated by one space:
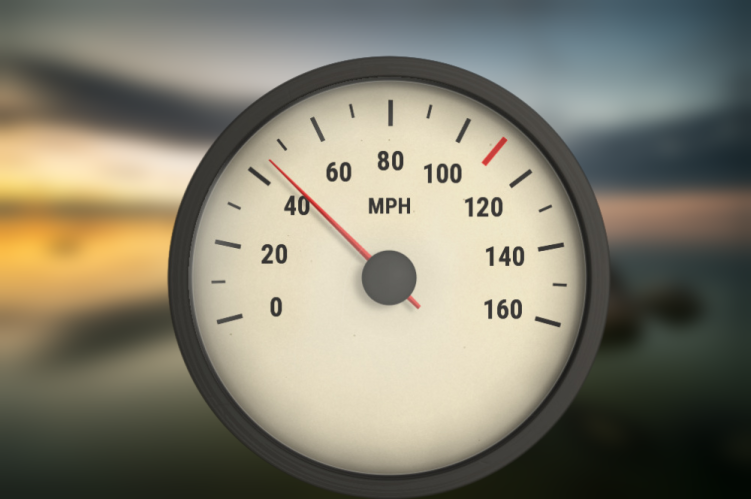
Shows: 45 mph
